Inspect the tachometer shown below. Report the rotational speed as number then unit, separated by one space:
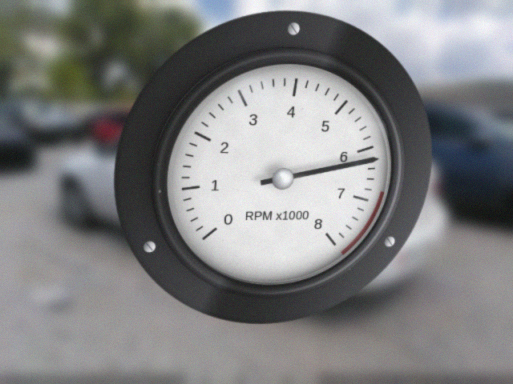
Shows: 6200 rpm
